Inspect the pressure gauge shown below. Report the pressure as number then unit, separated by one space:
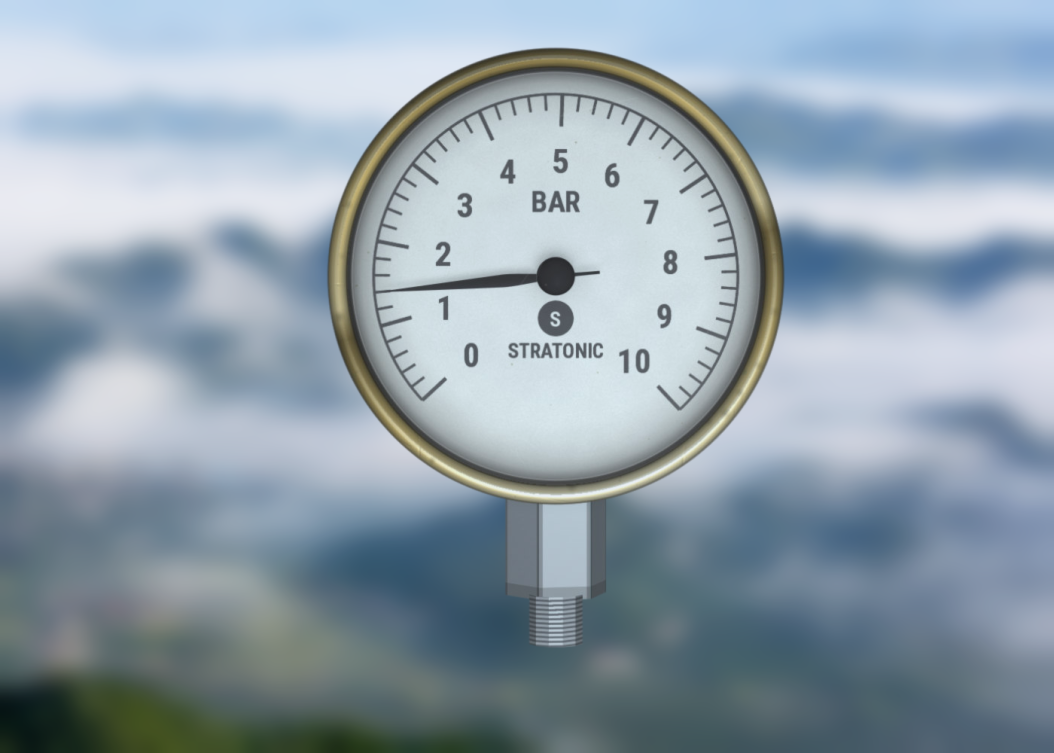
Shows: 1.4 bar
